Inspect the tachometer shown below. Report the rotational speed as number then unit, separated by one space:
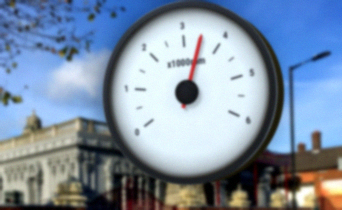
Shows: 3500 rpm
